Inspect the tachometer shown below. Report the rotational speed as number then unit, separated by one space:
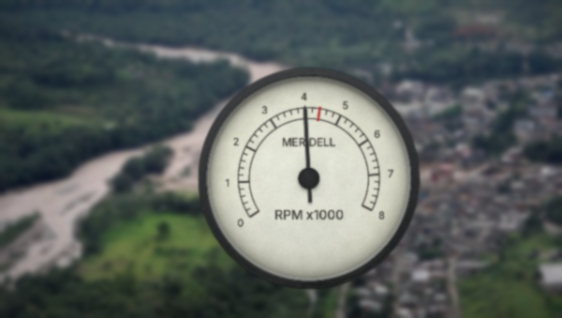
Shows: 4000 rpm
